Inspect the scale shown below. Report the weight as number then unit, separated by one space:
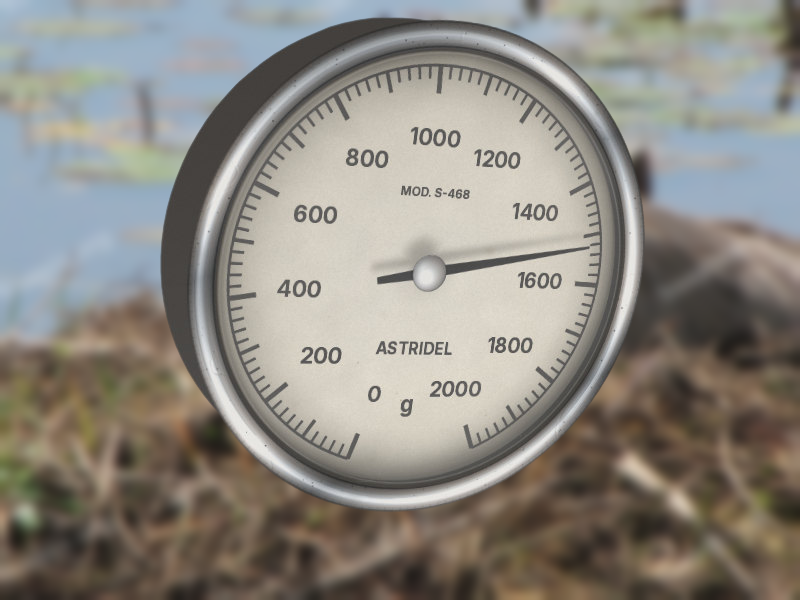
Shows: 1520 g
